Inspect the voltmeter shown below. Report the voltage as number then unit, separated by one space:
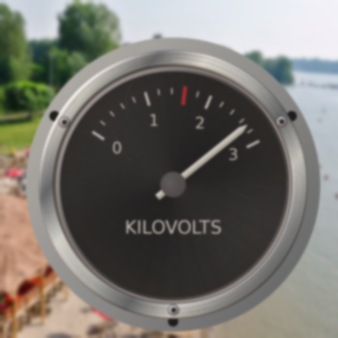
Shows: 2.7 kV
